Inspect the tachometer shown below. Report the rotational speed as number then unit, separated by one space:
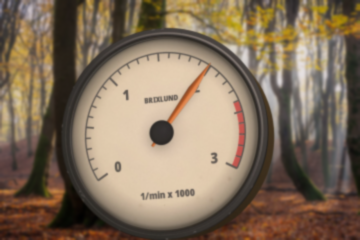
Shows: 2000 rpm
